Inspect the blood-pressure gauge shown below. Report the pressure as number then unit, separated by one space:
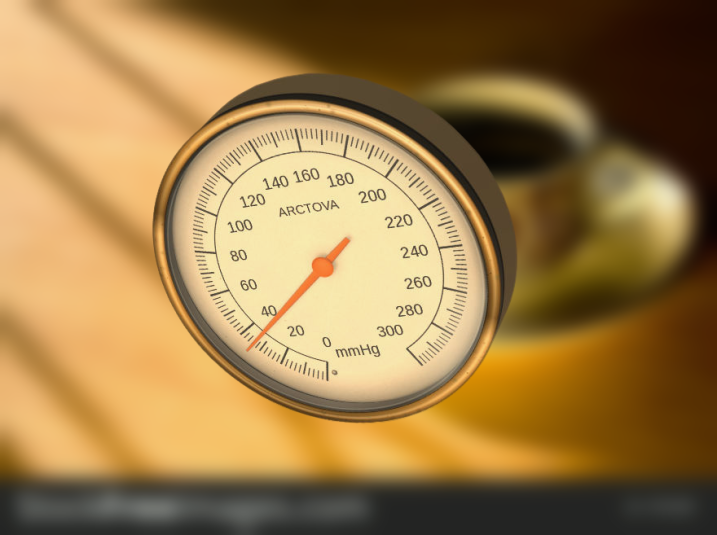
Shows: 34 mmHg
